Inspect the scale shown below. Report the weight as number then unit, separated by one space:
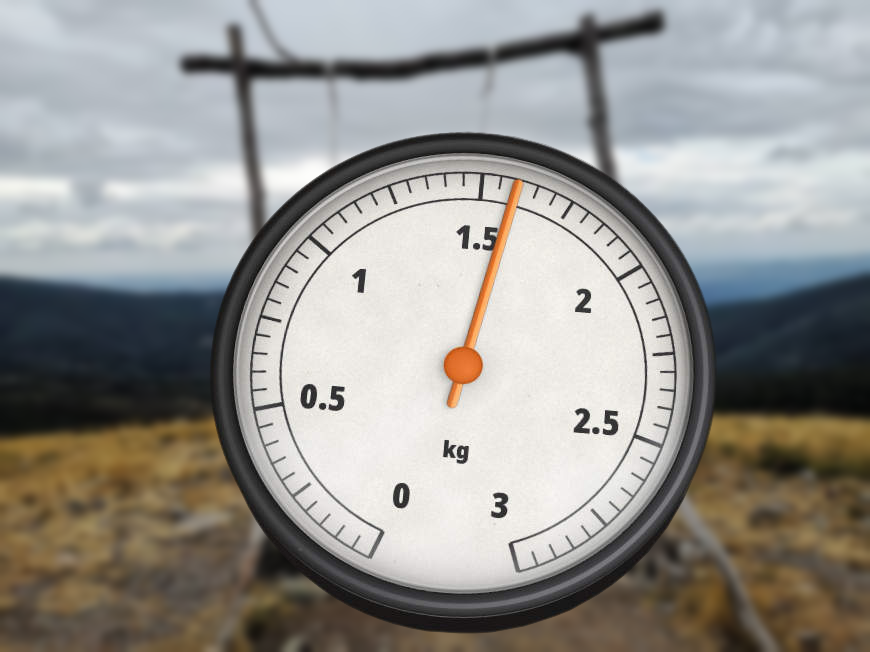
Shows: 1.6 kg
